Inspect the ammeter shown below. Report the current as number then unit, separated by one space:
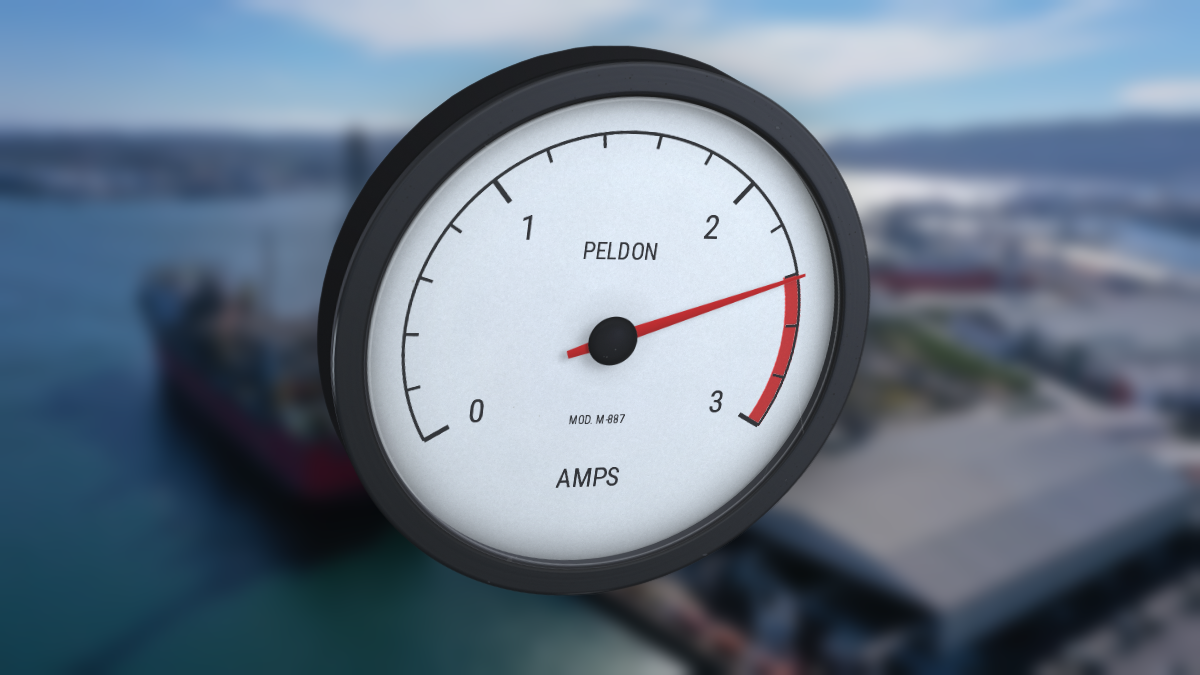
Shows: 2.4 A
